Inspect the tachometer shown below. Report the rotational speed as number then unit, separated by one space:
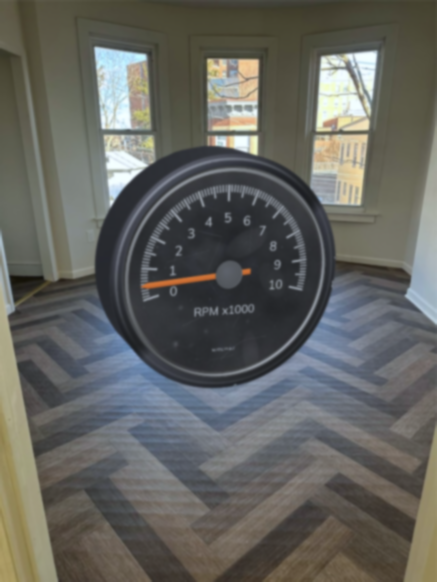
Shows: 500 rpm
